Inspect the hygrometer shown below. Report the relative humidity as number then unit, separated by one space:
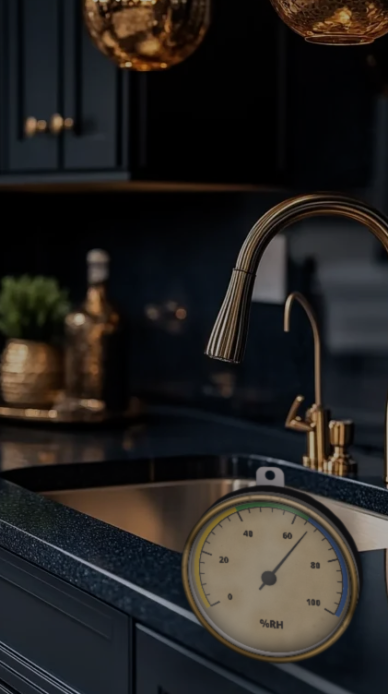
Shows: 66 %
